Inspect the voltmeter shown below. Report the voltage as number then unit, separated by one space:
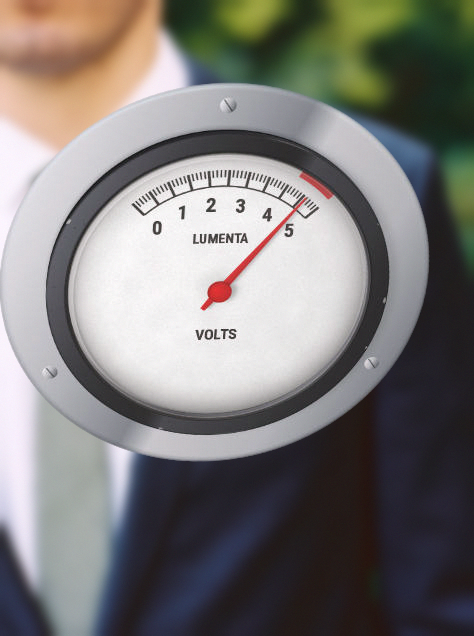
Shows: 4.5 V
